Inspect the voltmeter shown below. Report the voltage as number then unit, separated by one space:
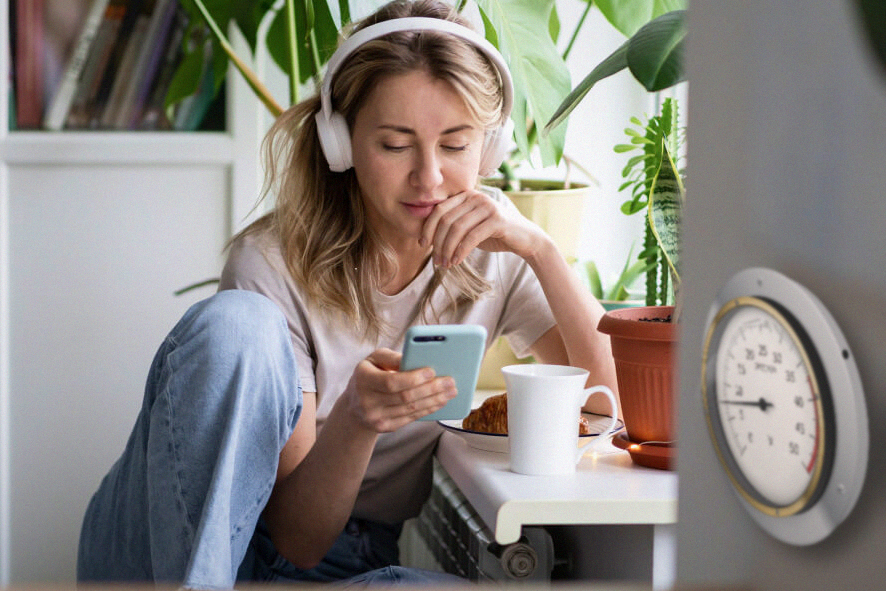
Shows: 7.5 V
